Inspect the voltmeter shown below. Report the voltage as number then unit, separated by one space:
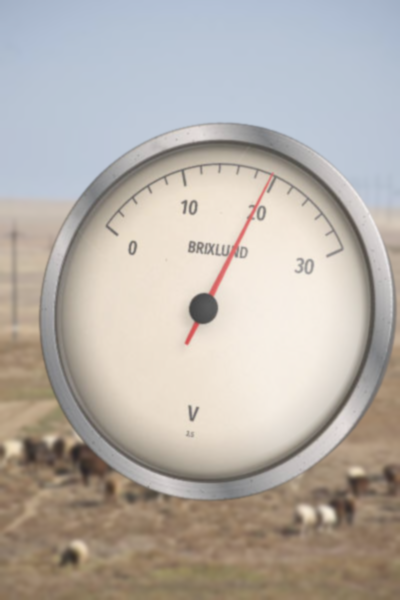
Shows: 20 V
